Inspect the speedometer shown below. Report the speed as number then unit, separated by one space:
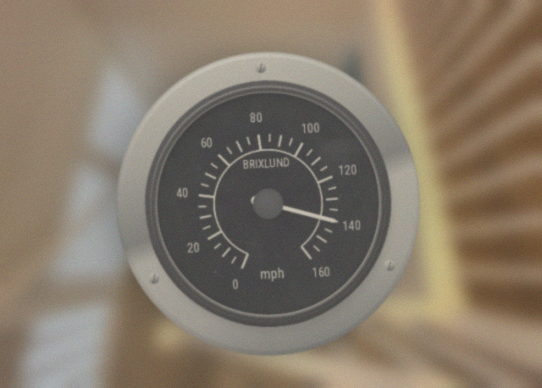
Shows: 140 mph
